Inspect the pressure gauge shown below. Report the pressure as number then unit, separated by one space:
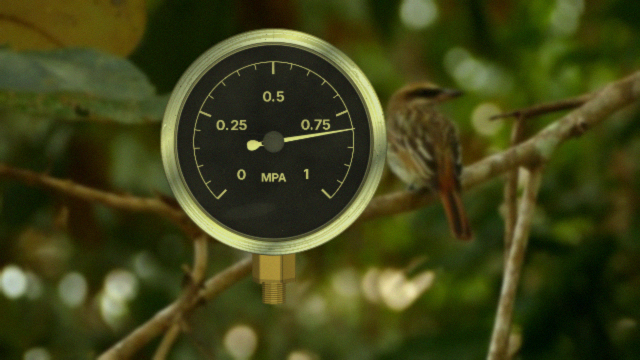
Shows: 0.8 MPa
